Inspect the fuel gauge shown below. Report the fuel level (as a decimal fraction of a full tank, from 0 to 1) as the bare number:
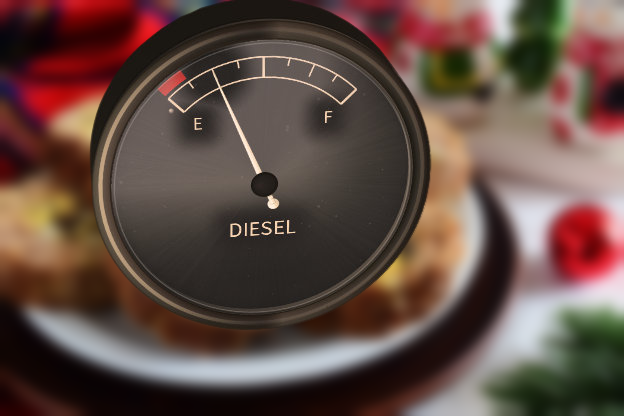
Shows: 0.25
